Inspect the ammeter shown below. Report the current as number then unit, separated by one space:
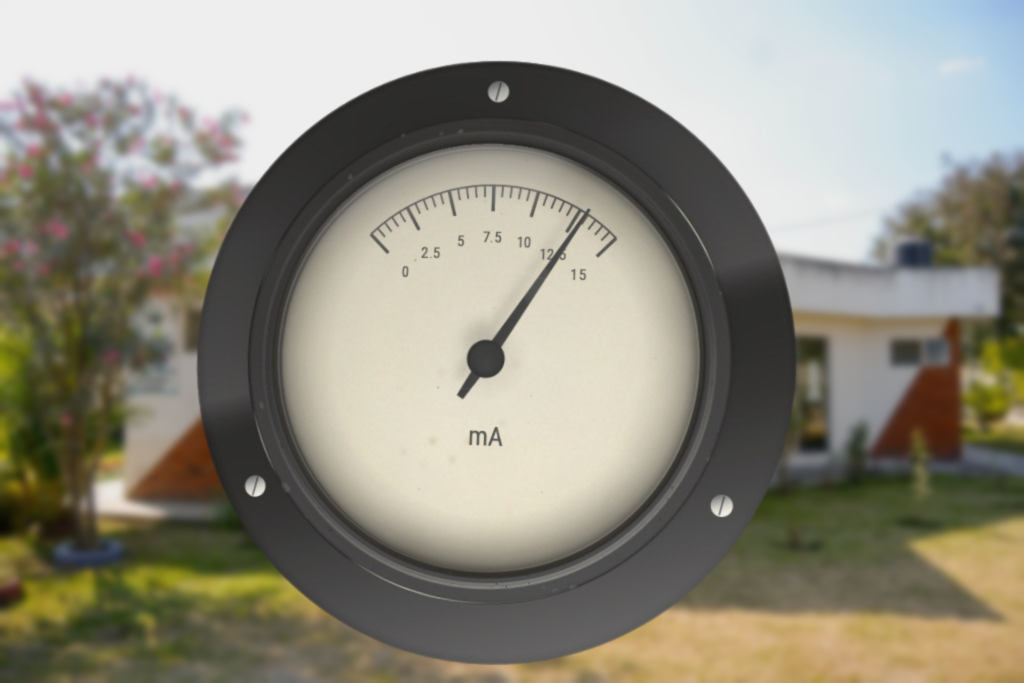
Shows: 13 mA
